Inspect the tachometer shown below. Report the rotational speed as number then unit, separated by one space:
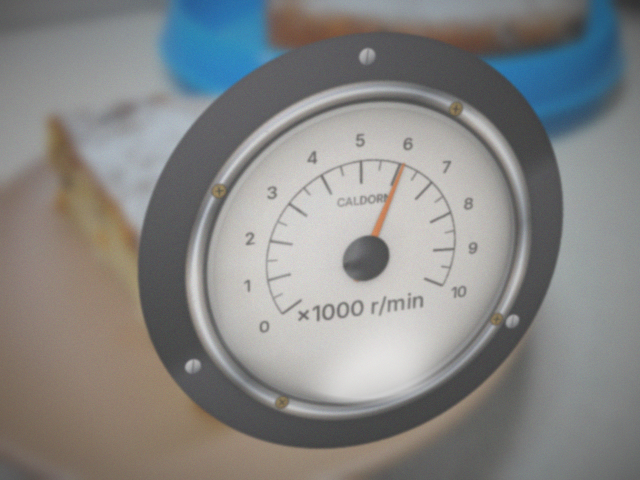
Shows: 6000 rpm
